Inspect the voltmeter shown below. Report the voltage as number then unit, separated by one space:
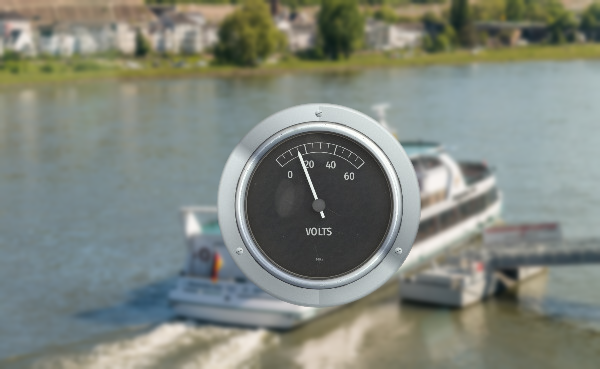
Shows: 15 V
